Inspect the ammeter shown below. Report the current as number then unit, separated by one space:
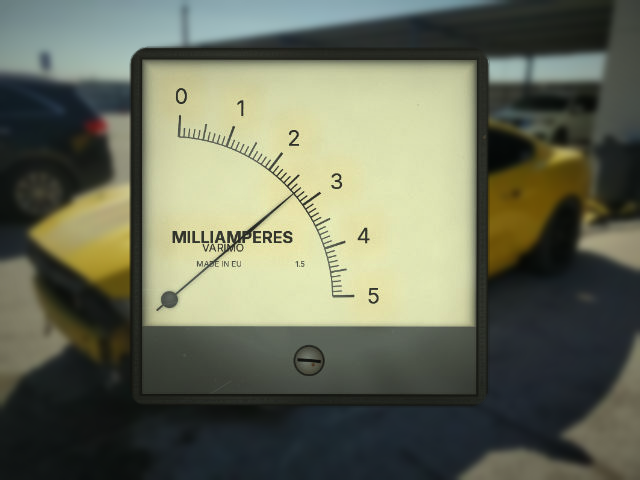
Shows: 2.7 mA
